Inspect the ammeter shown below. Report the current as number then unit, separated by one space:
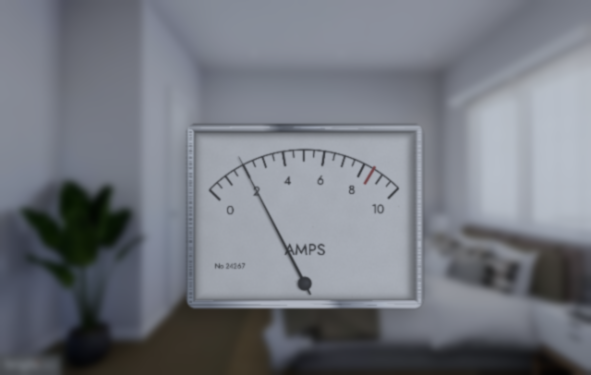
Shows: 2 A
